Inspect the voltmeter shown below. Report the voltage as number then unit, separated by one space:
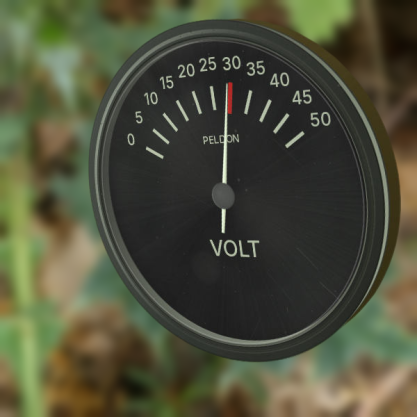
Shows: 30 V
